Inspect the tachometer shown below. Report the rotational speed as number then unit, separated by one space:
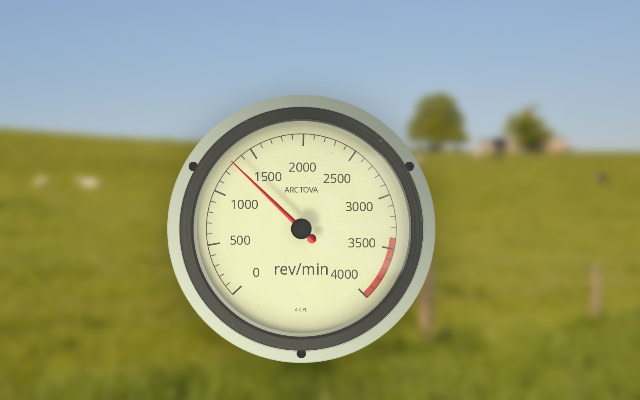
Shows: 1300 rpm
